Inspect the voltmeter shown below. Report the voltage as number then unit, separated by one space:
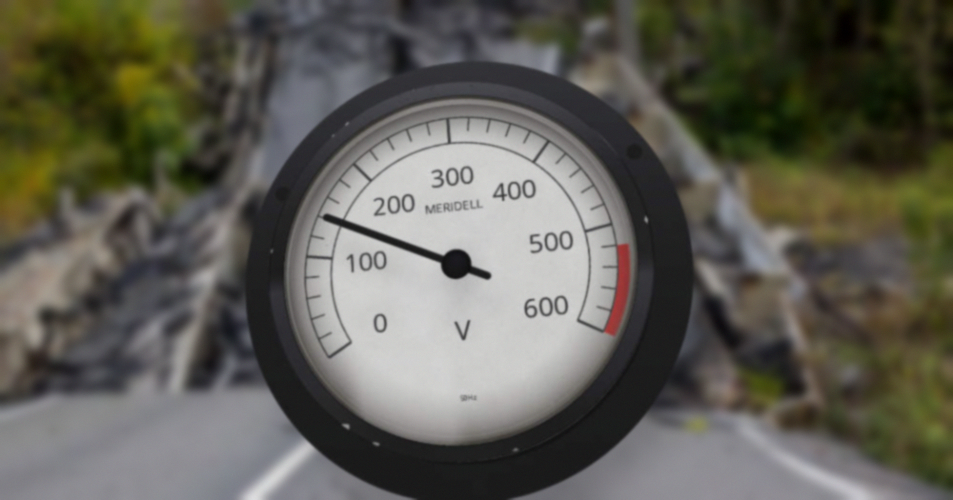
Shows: 140 V
